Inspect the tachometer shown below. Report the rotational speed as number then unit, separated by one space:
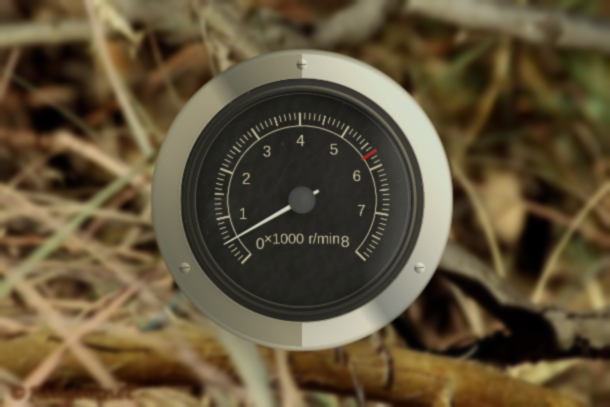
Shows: 500 rpm
